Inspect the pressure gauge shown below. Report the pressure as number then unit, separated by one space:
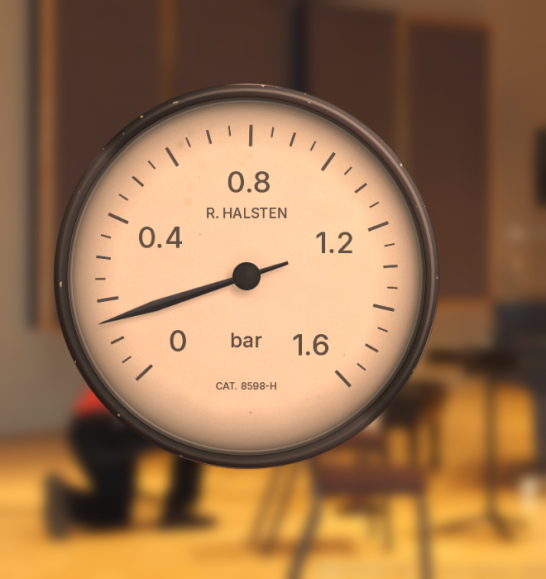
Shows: 0.15 bar
